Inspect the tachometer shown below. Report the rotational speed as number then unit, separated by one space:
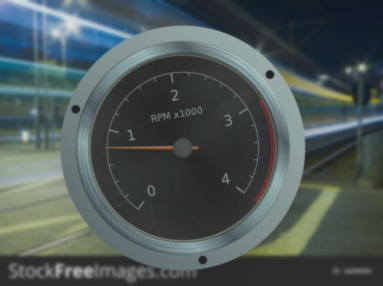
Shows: 800 rpm
